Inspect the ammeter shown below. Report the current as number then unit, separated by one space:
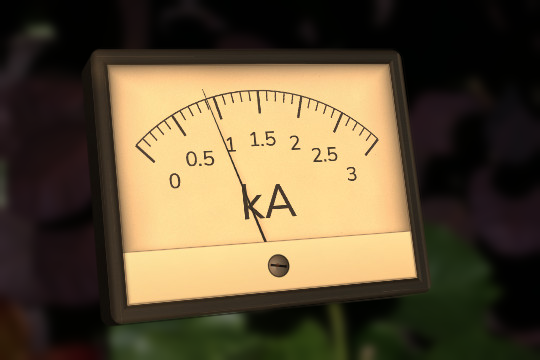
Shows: 0.9 kA
